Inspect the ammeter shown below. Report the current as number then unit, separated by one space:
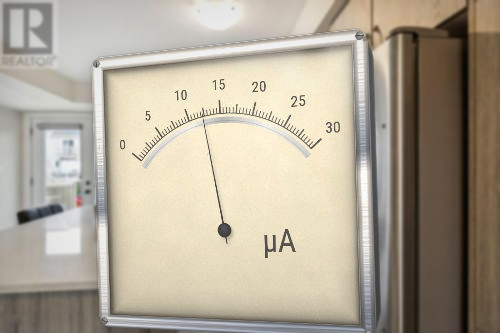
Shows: 12.5 µA
